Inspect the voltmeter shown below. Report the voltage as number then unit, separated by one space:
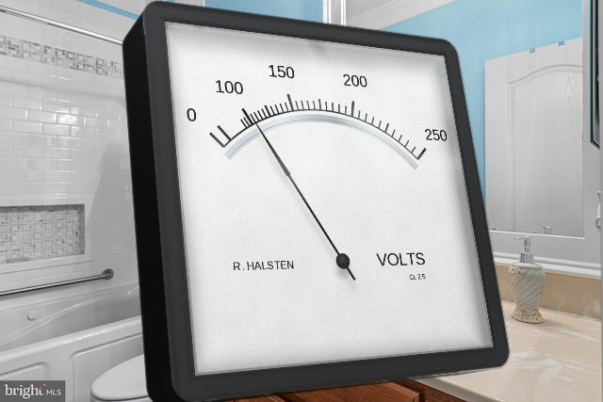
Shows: 100 V
